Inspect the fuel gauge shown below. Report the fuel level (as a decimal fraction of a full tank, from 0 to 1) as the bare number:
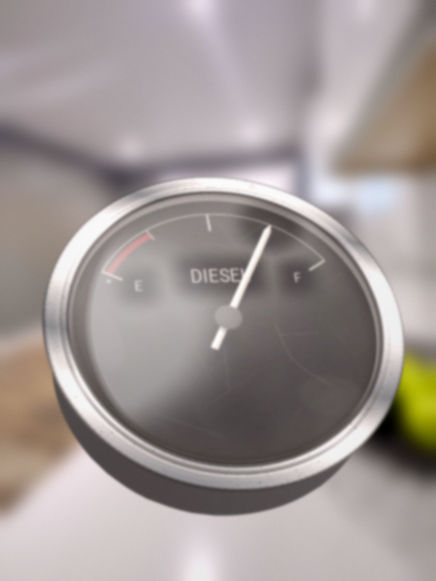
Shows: 0.75
